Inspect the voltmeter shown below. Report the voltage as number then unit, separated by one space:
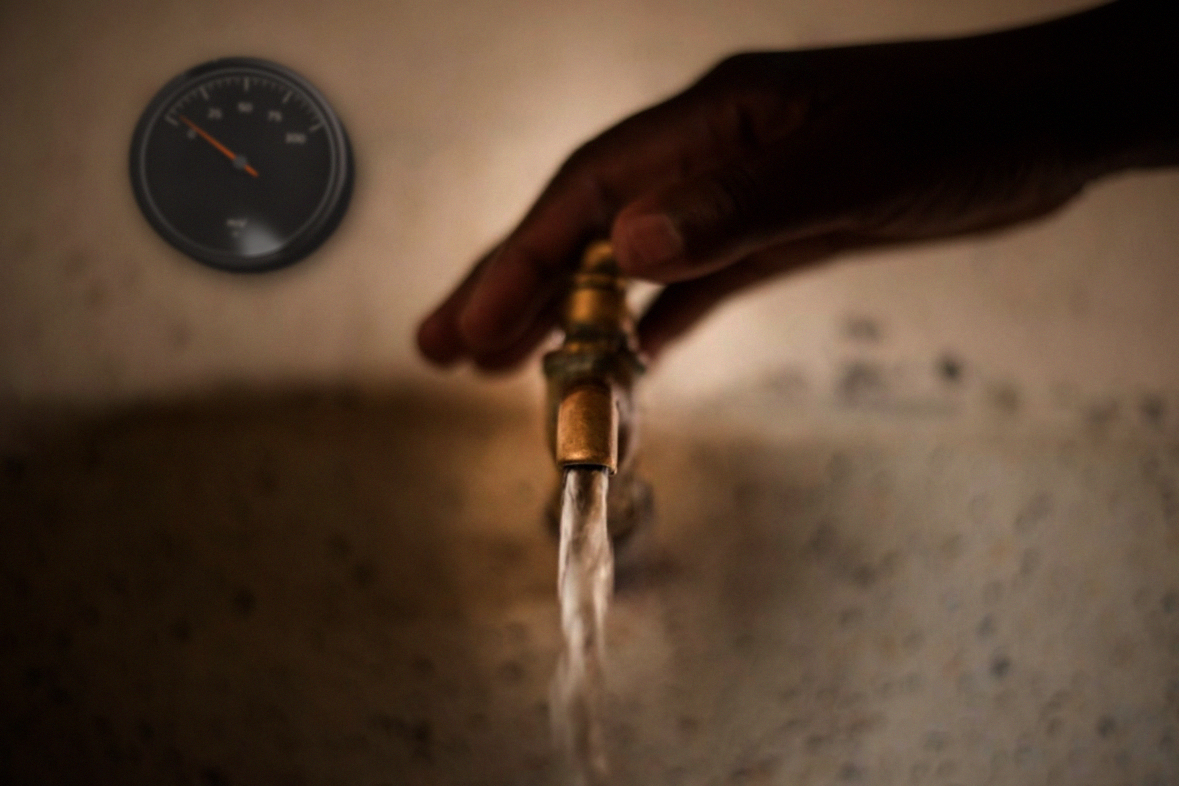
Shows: 5 mV
